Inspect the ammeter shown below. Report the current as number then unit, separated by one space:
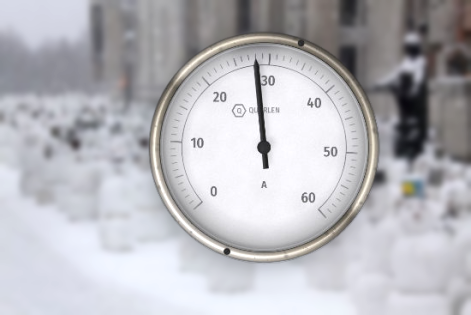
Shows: 28 A
